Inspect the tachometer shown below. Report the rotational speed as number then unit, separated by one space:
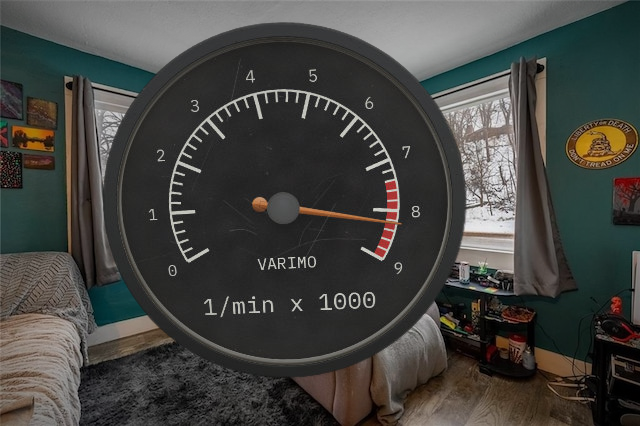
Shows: 8200 rpm
